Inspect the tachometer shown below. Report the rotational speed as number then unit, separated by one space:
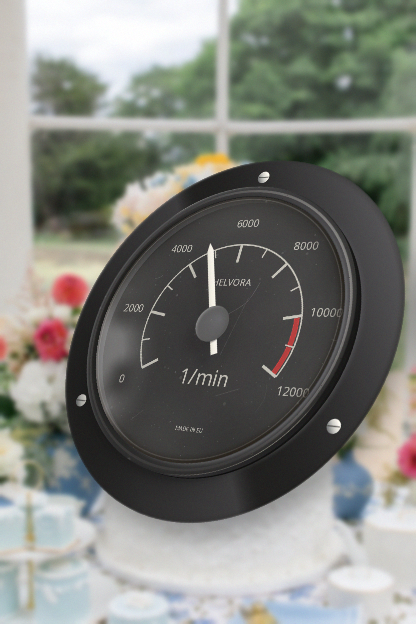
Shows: 5000 rpm
